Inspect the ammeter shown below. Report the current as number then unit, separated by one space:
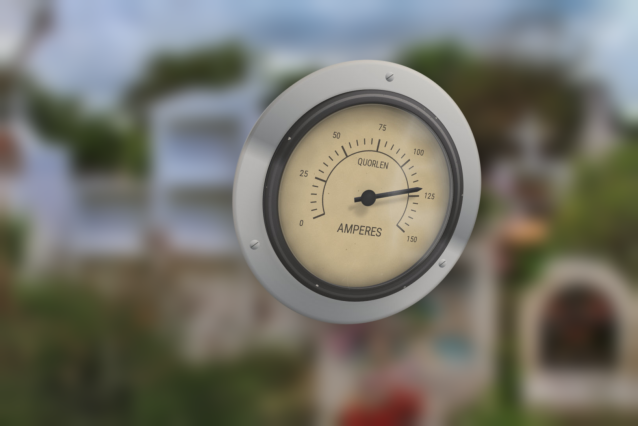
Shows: 120 A
